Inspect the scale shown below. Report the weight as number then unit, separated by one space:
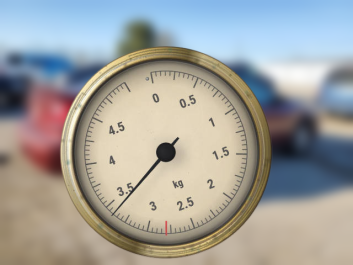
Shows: 3.4 kg
